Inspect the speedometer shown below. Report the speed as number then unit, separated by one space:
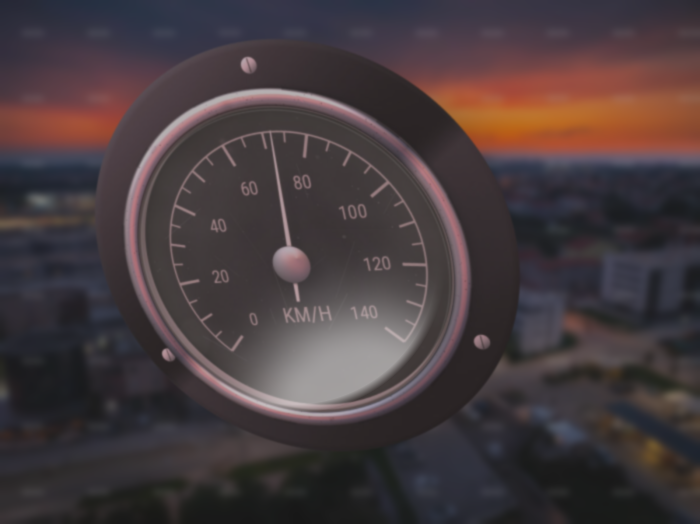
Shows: 72.5 km/h
